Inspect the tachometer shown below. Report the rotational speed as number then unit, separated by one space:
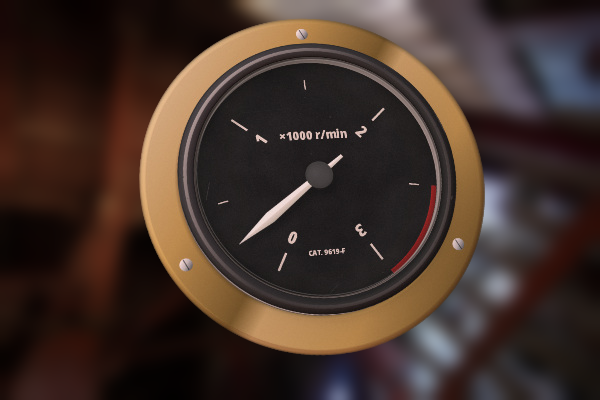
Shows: 250 rpm
